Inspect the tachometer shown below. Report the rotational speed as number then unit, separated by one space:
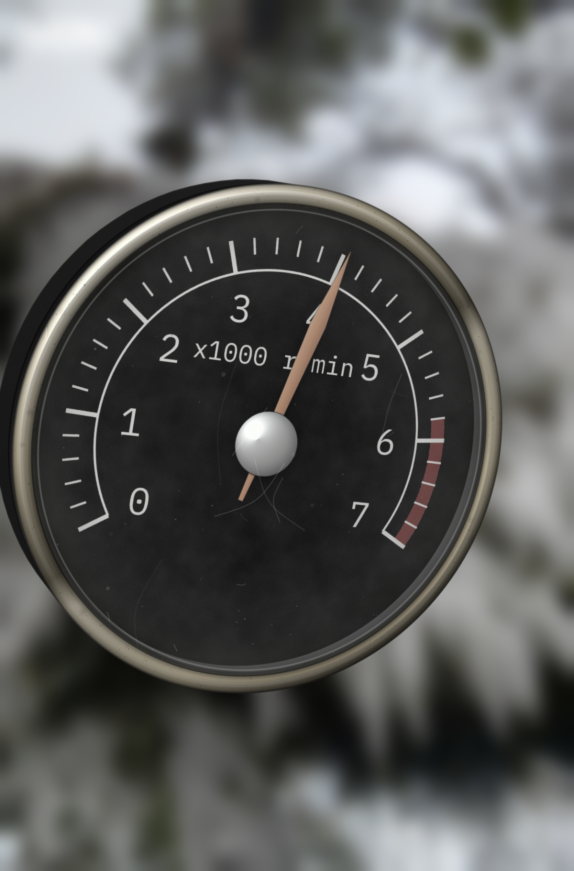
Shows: 4000 rpm
